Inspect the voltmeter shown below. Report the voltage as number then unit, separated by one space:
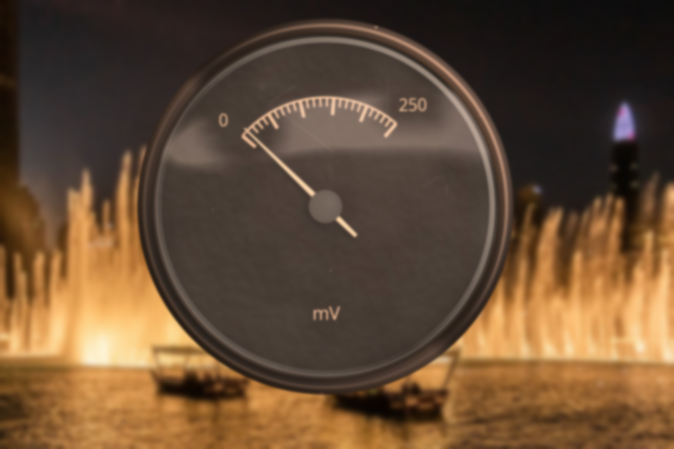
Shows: 10 mV
